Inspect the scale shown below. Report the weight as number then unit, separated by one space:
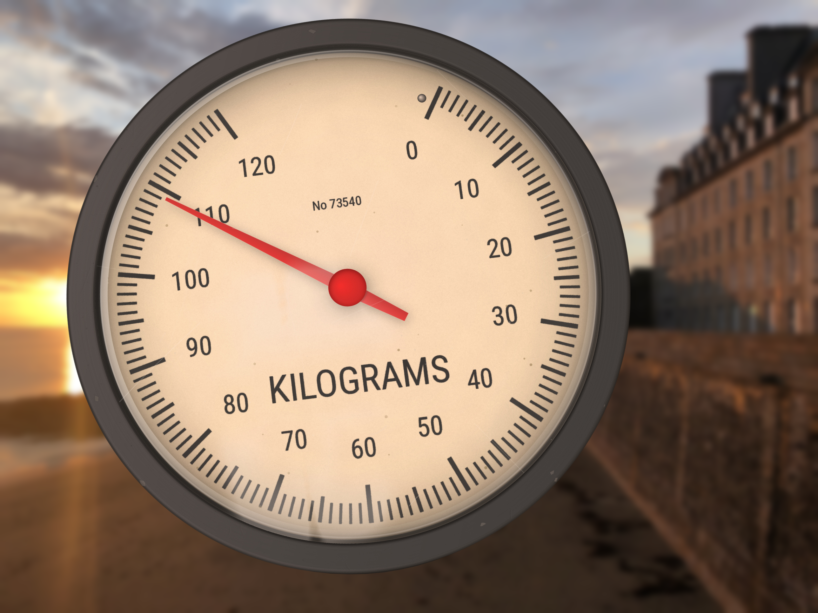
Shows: 109 kg
